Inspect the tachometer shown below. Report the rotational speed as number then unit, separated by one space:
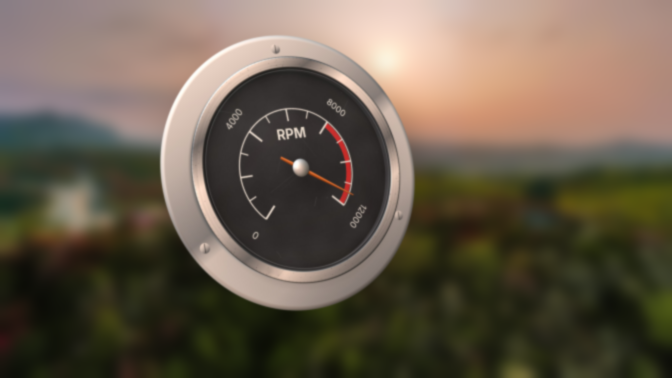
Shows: 11500 rpm
